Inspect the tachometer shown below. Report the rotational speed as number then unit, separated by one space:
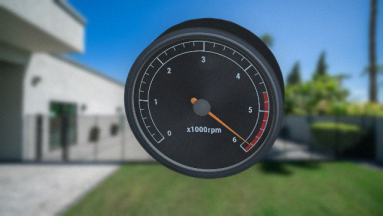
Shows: 5800 rpm
